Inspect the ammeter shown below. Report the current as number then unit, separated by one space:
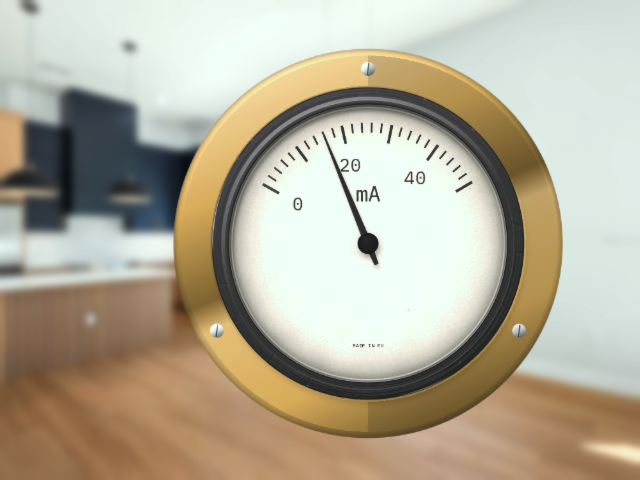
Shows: 16 mA
